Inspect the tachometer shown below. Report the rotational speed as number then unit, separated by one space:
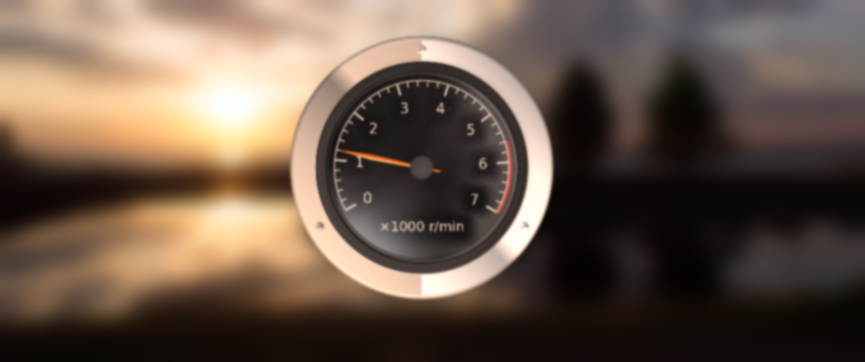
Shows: 1200 rpm
